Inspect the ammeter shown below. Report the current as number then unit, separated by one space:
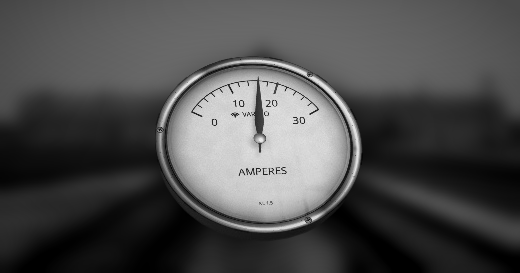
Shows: 16 A
